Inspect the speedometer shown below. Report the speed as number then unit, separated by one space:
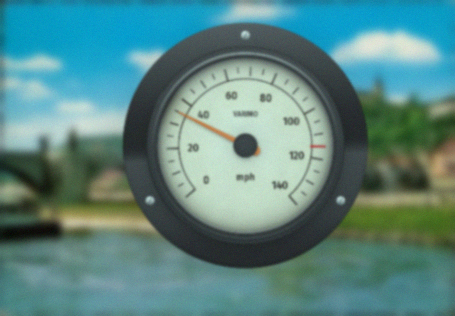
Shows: 35 mph
